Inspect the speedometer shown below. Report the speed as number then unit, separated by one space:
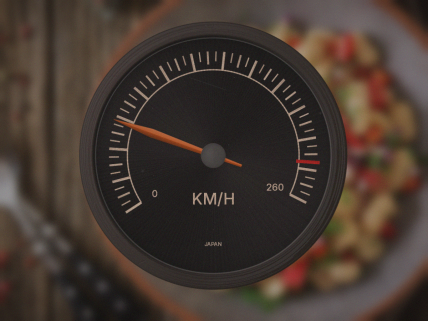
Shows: 57.5 km/h
